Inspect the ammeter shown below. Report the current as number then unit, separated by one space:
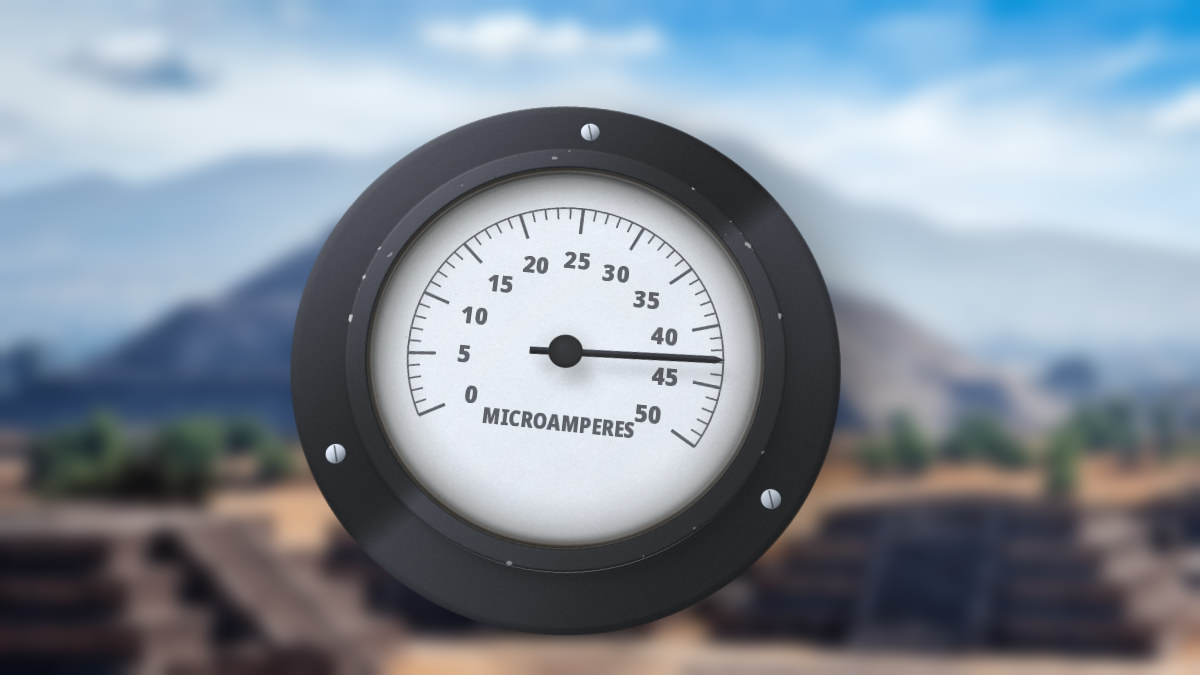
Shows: 43 µA
